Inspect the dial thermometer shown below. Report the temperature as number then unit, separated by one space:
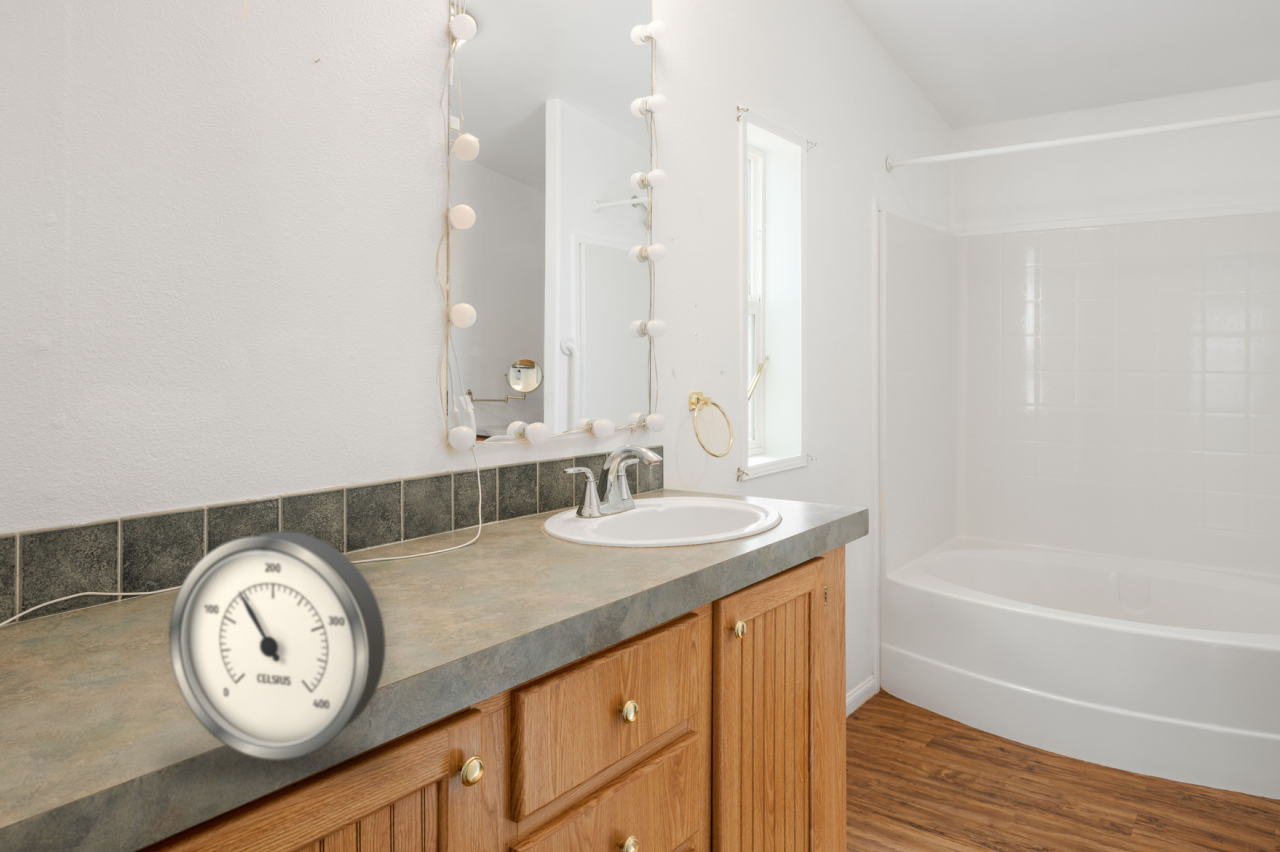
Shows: 150 °C
